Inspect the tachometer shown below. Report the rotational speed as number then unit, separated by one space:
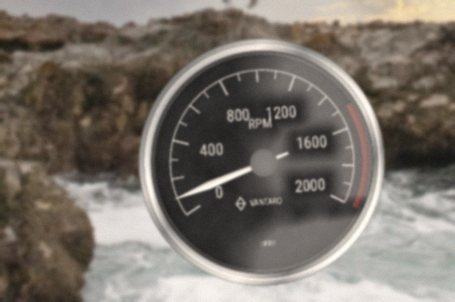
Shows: 100 rpm
